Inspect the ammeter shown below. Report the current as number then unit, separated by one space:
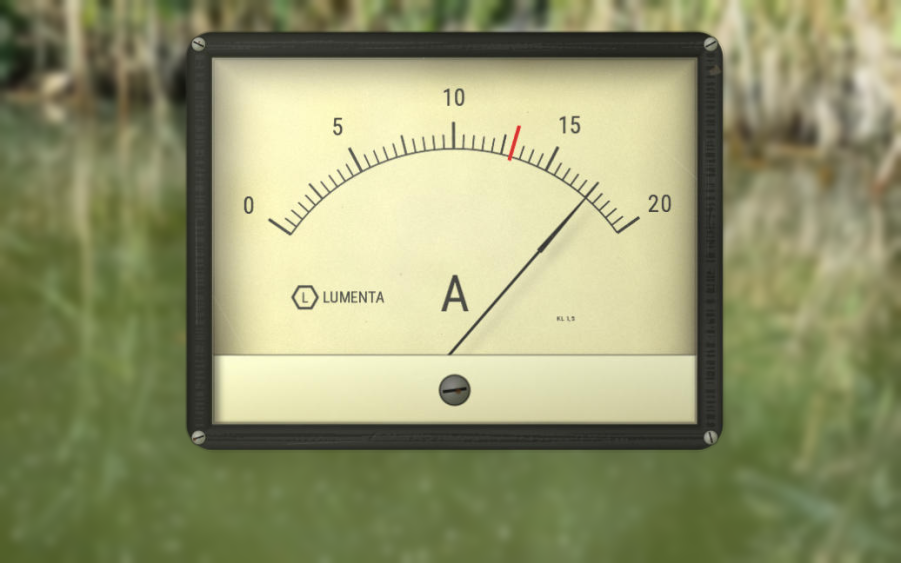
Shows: 17.5 A
